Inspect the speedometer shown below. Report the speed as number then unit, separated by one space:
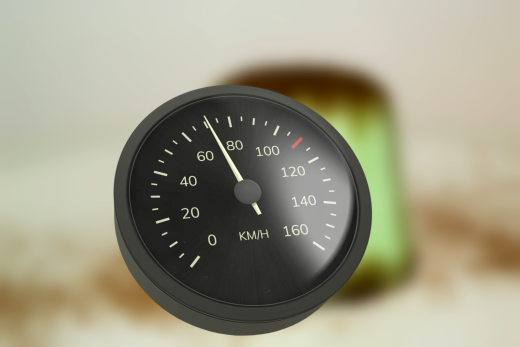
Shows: 70 km/h
